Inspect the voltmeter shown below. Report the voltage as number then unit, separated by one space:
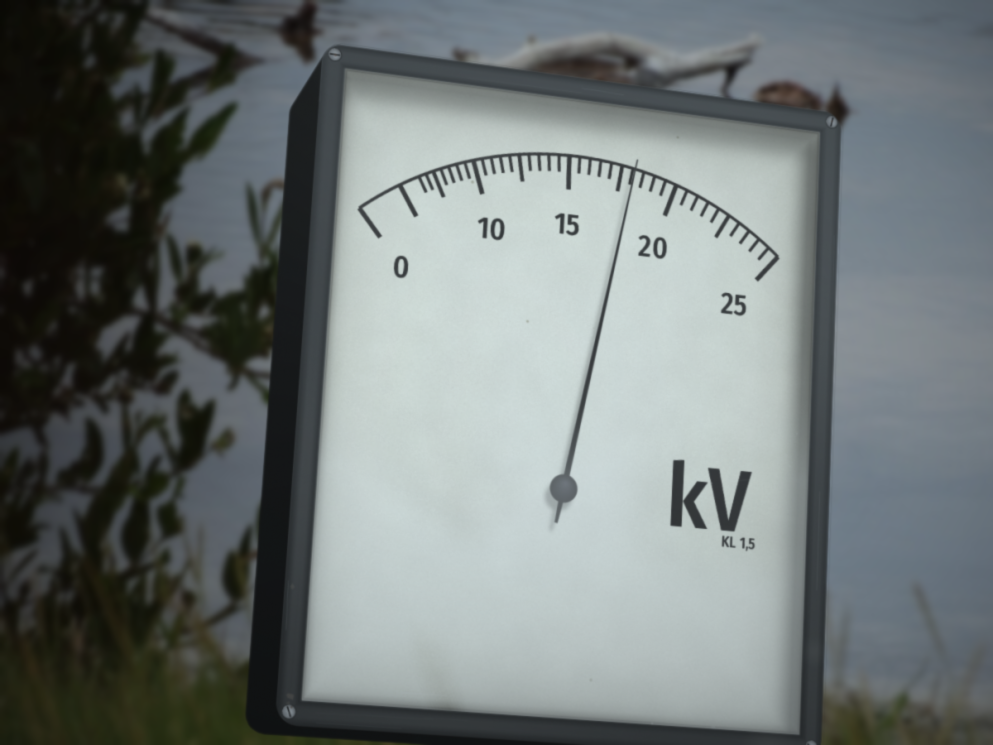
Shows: 18 kV
